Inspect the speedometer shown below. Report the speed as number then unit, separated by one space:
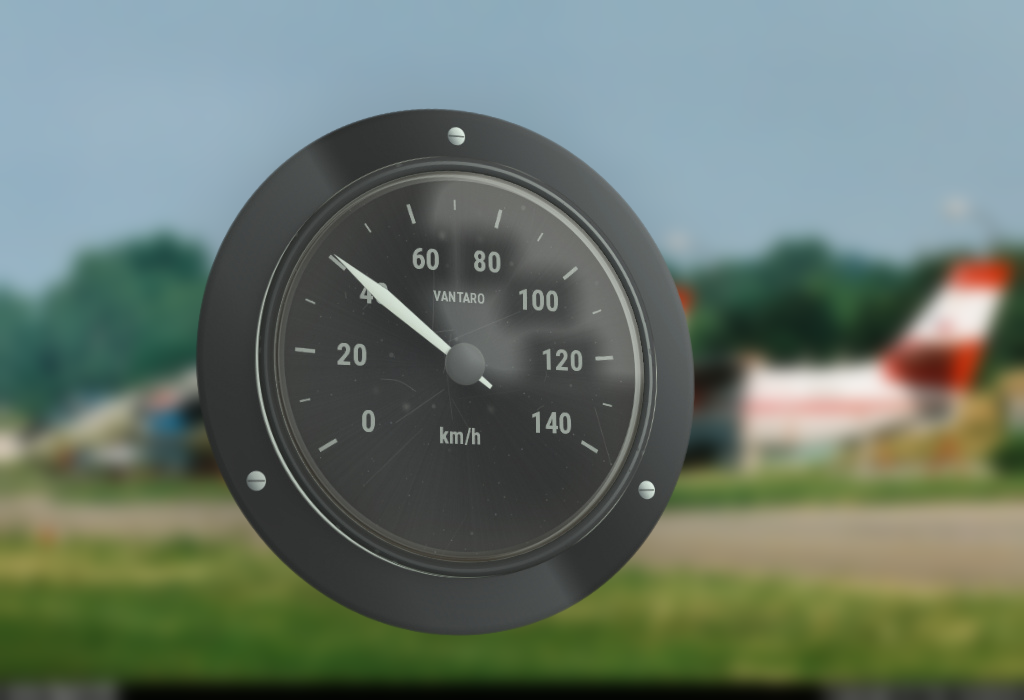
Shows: 40 km/h
